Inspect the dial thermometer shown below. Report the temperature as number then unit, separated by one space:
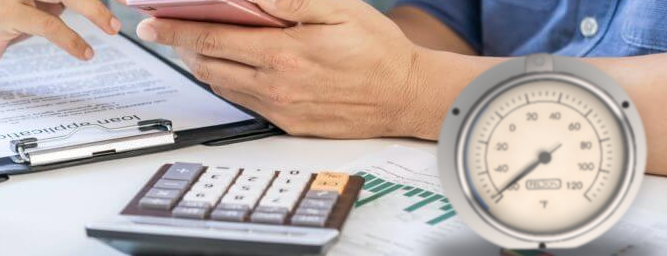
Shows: -56 °F
